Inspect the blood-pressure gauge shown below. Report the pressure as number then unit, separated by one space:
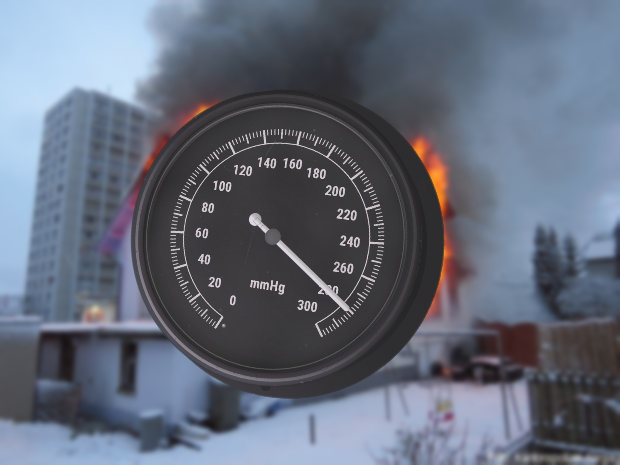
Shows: 280 mmHg
